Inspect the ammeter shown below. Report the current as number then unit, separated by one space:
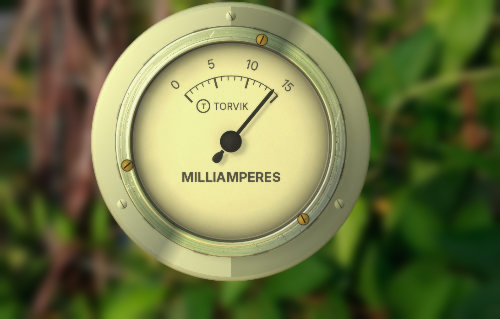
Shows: 14 mA
